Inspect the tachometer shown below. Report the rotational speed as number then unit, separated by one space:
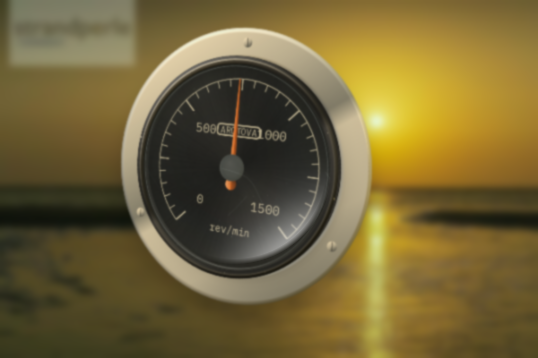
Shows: 750 rpm
